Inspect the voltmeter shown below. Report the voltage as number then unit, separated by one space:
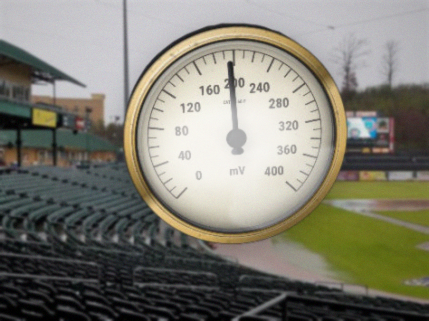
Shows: 195 mV
